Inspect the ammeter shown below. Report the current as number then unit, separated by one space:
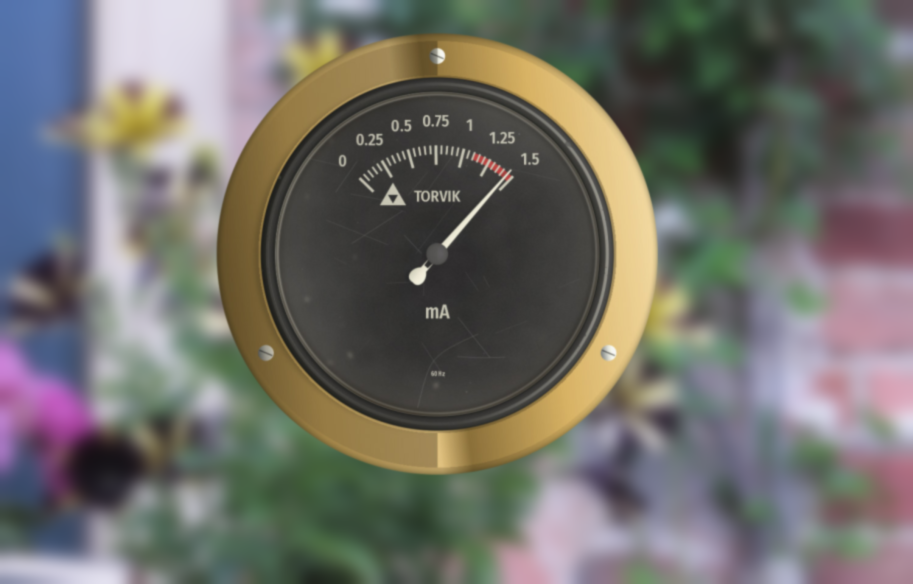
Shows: 1.45 mA
